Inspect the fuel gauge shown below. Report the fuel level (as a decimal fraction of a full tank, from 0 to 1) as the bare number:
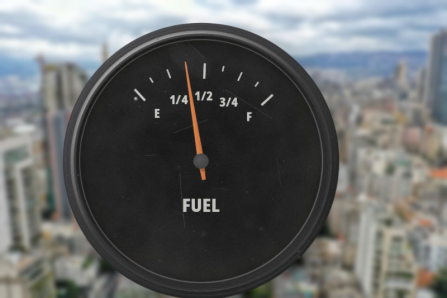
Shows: 0.375
